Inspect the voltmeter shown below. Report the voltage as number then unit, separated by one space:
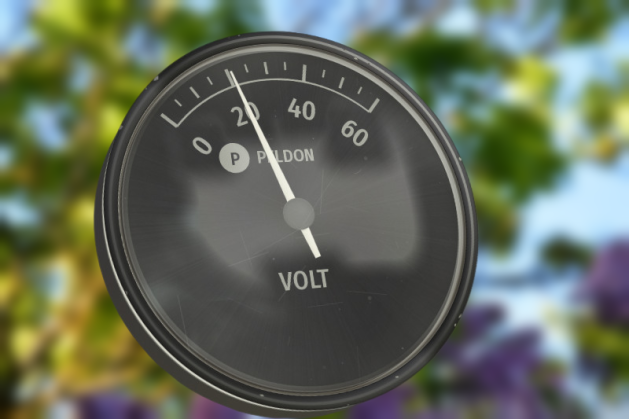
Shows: 20 V
